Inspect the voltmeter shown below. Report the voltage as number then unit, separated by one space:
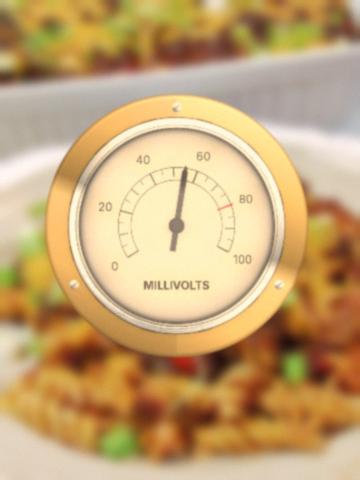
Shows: 55 mV
